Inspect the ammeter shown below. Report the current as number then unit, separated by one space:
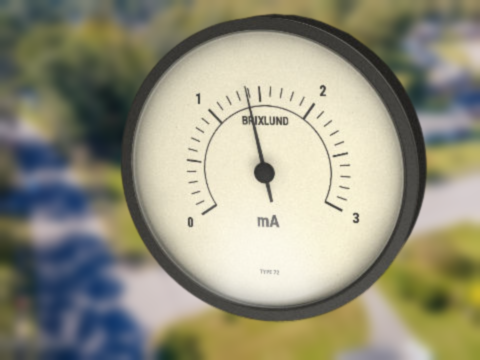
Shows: 1.4 mA
